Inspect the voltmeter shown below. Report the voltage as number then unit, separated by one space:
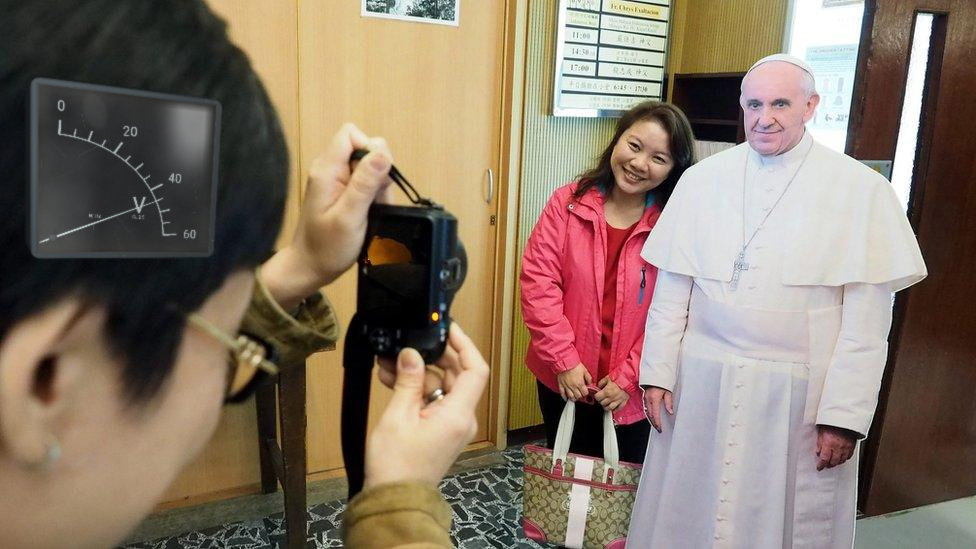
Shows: 45 V
